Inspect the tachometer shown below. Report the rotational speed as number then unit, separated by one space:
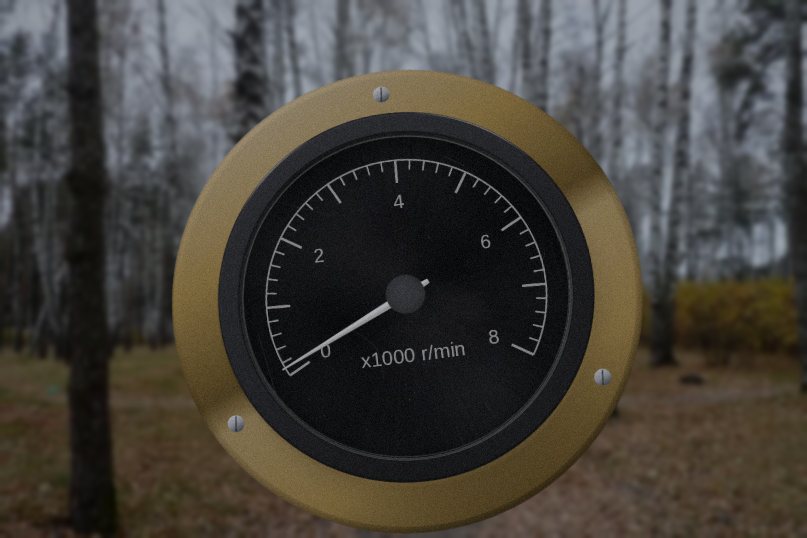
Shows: 100 rpm
